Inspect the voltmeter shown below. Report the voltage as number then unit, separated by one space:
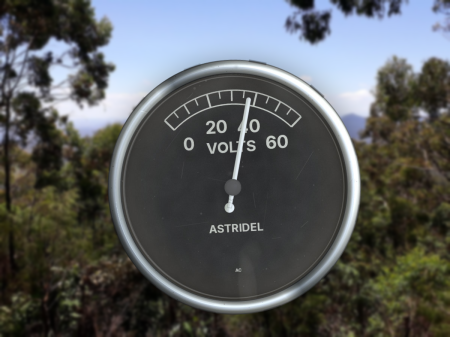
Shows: 37.5 V
